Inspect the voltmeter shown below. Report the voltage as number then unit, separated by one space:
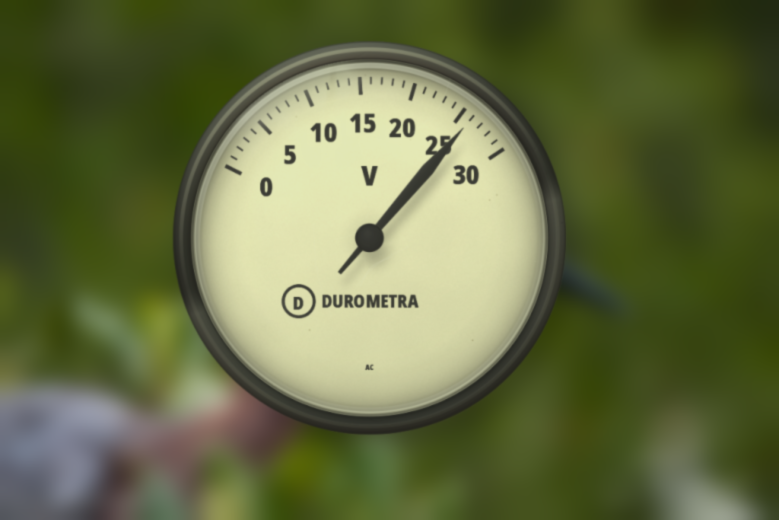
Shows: 26 V
